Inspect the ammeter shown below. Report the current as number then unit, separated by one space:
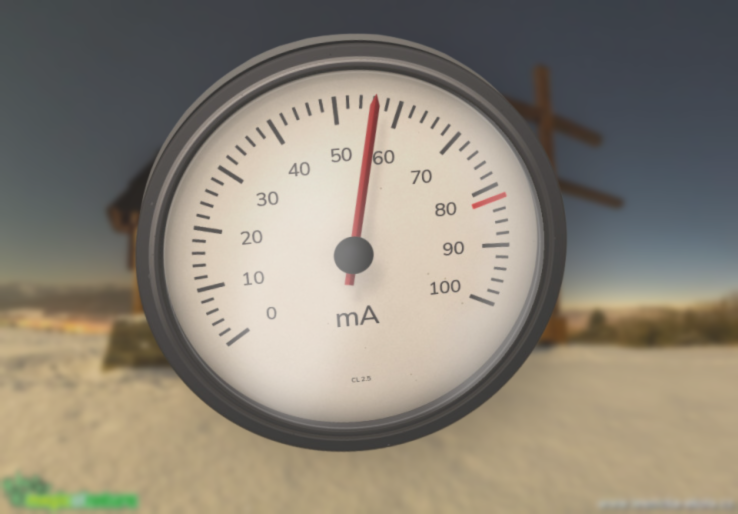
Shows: 56 mA
